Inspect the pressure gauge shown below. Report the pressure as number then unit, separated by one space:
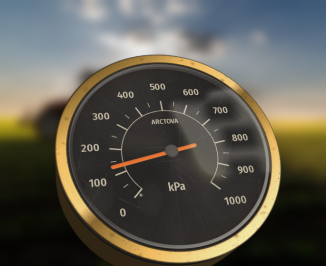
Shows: 125 kPa
